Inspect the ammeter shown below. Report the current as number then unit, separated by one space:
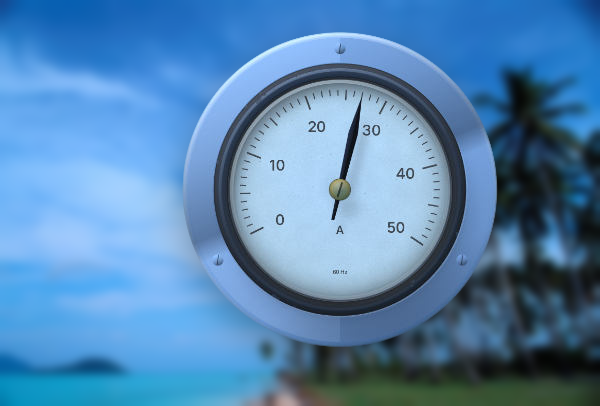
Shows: 27 A
